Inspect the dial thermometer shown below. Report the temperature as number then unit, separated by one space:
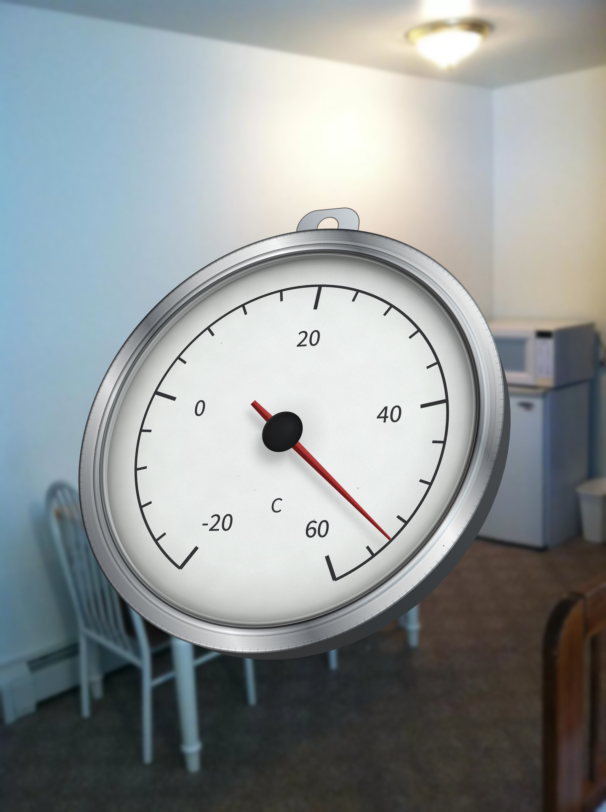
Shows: 54 °C
